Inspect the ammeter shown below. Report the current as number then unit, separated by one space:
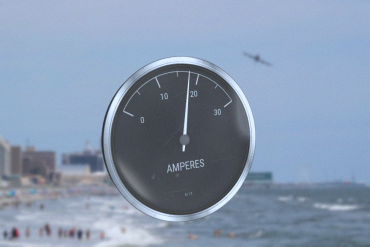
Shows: 17.5 A
